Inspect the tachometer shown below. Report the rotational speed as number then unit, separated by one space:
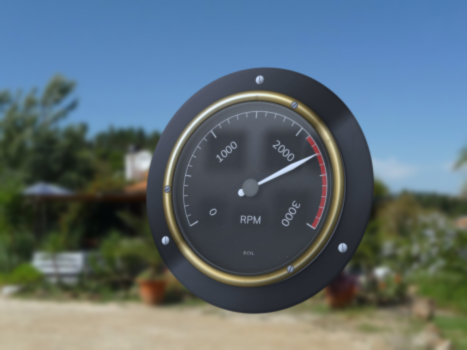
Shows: 2300 rpm
